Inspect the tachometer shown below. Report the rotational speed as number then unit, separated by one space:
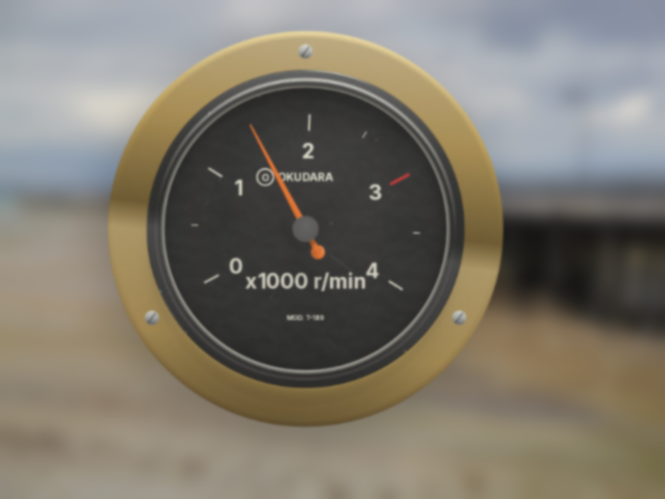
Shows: 1500 rpm
